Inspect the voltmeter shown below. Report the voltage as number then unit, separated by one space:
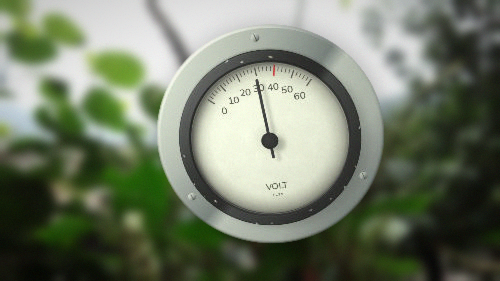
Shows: 30 V
